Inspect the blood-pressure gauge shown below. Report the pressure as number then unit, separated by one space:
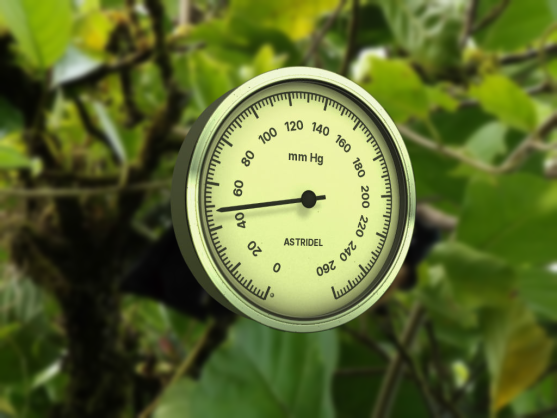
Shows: 48 mmHg
